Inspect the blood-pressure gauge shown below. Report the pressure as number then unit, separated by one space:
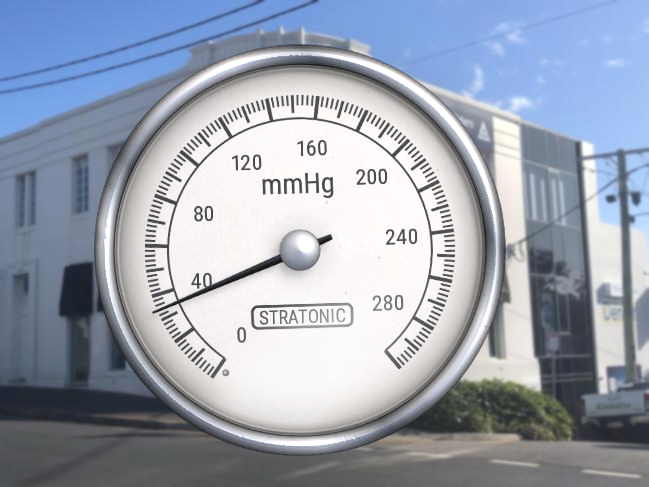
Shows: 34 mmHg
